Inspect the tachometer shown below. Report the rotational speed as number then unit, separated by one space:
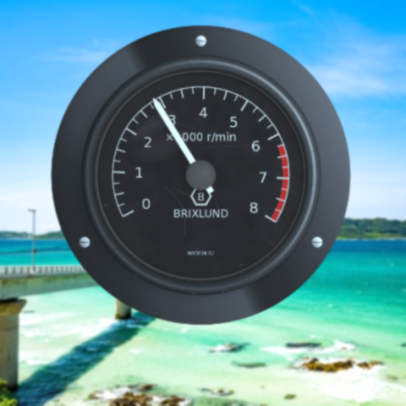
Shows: 2875 rpm
